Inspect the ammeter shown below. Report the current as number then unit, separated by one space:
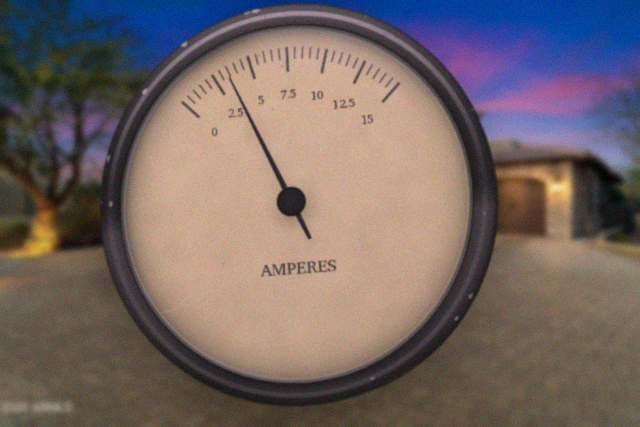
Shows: 3.5 A
